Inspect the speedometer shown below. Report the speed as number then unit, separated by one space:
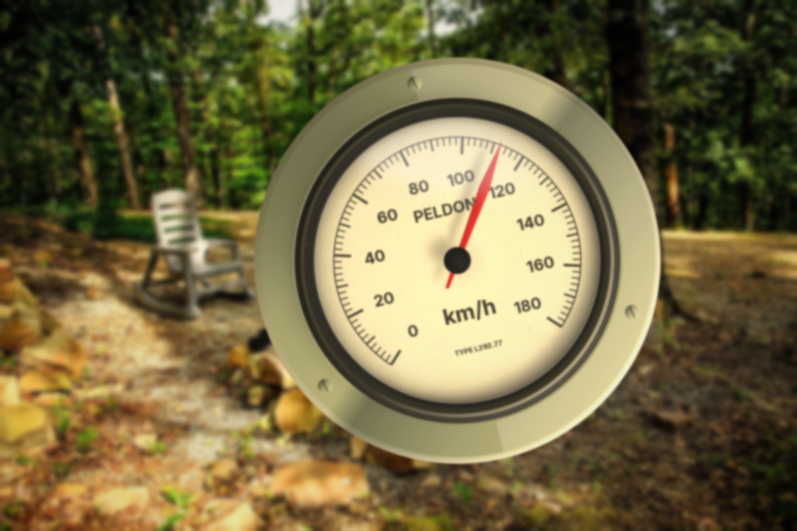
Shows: 112 km/h
